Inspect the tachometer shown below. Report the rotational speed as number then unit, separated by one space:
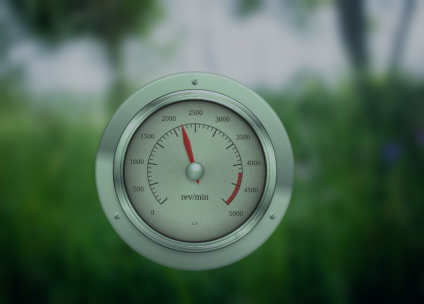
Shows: 2200 rpm
